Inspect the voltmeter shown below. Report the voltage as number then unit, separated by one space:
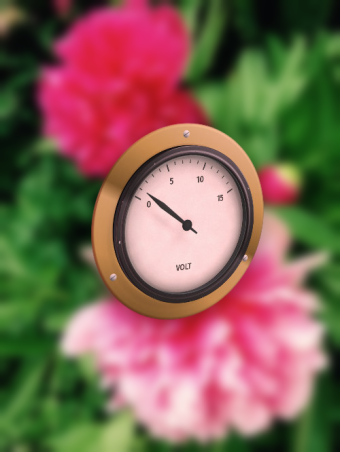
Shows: 1 V
